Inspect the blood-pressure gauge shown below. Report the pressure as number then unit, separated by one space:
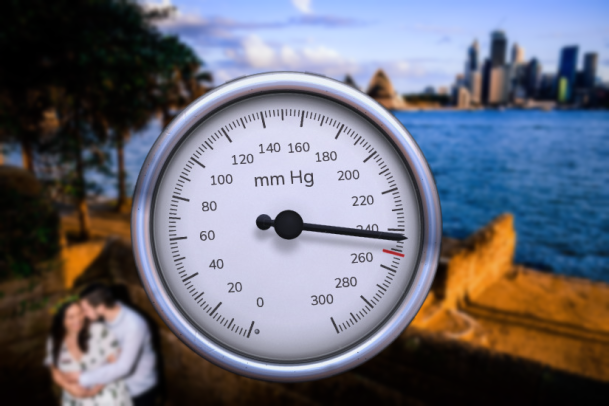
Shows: 244 mmHg
